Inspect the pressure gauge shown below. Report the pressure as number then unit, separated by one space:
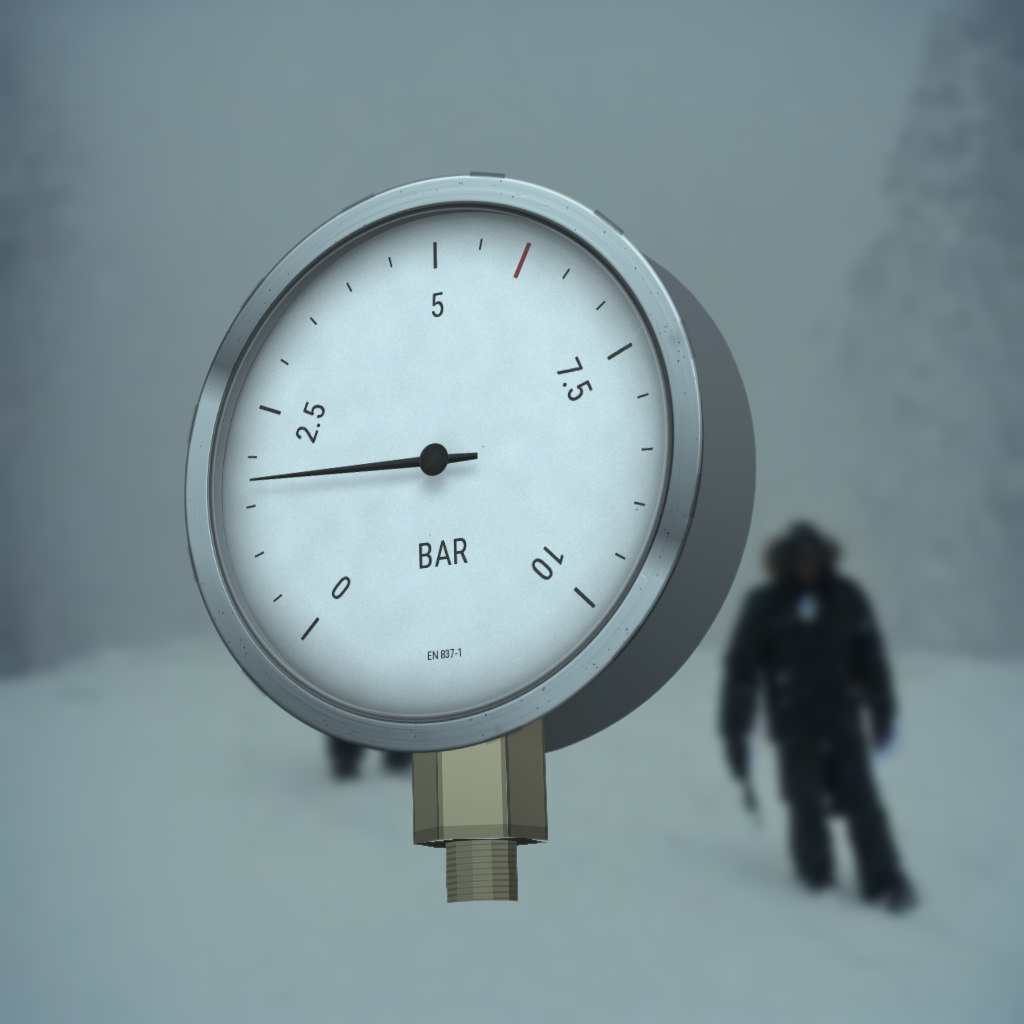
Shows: 1.75 bar
